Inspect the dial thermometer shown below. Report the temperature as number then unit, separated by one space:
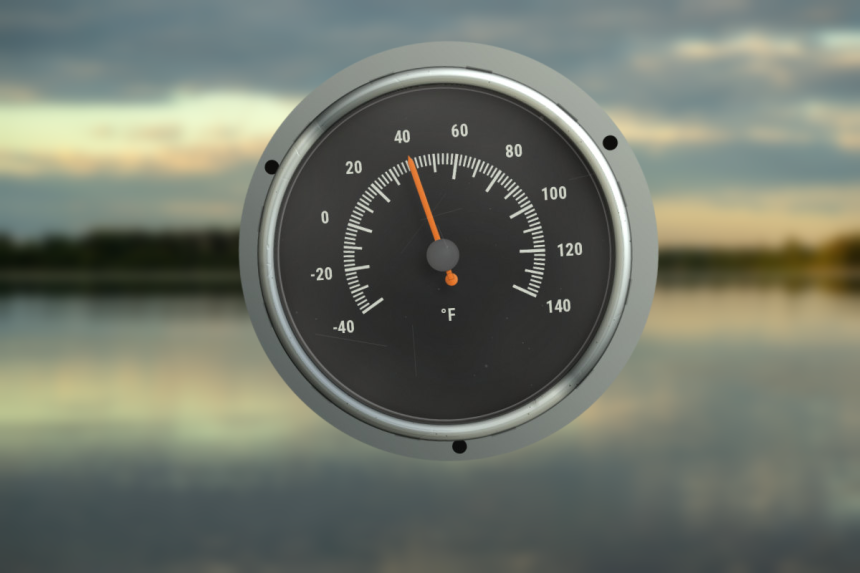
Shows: 40 °F
